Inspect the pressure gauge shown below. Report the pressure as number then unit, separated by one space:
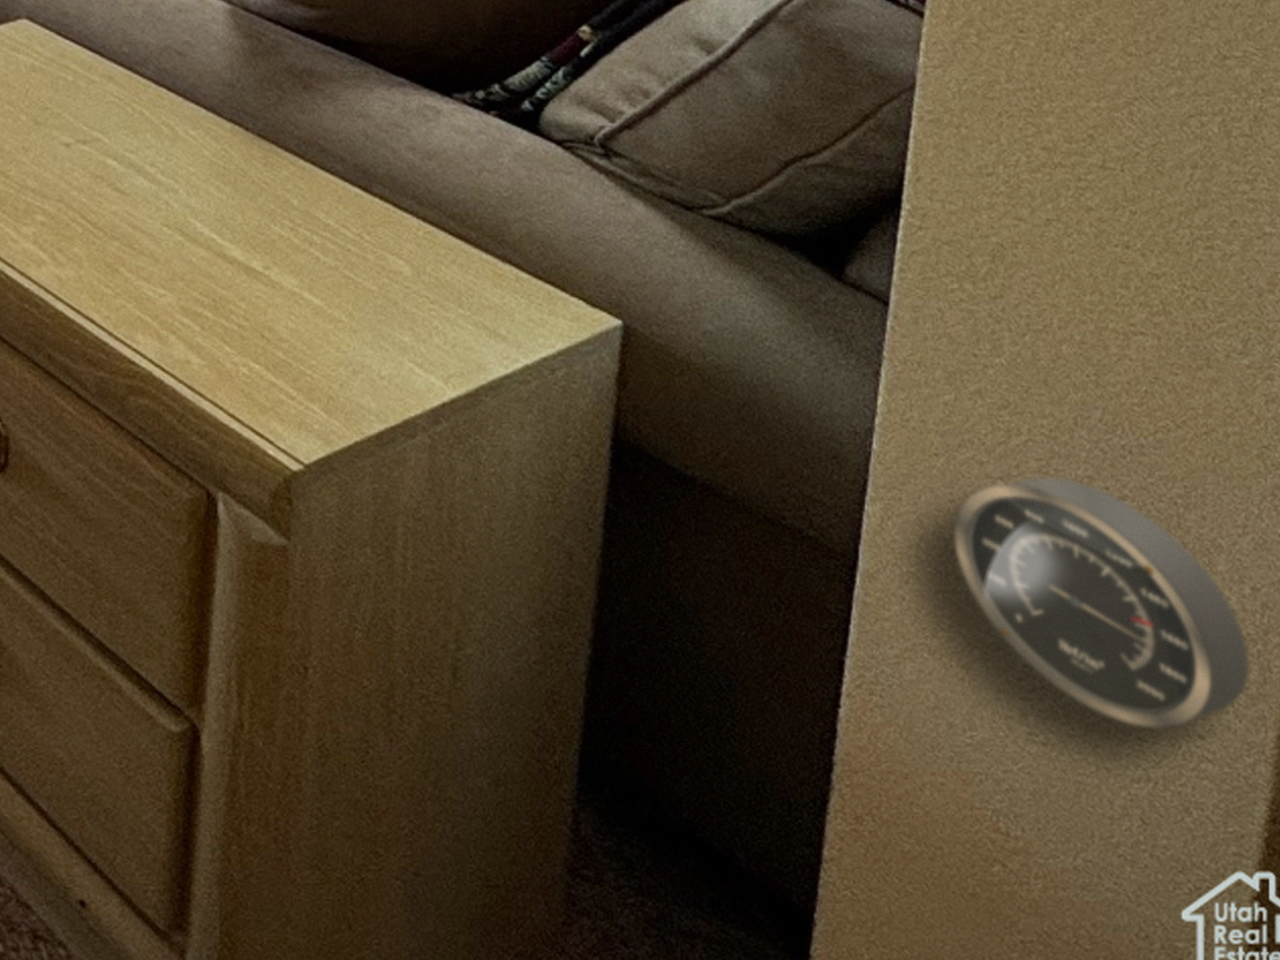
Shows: 1700 psi
